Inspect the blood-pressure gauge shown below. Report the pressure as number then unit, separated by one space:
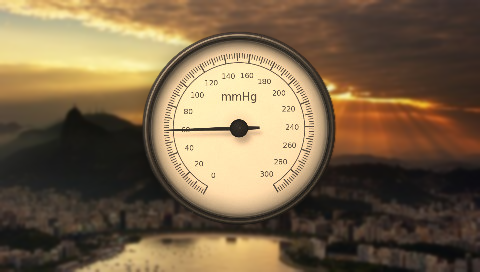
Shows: 60 mmHg
